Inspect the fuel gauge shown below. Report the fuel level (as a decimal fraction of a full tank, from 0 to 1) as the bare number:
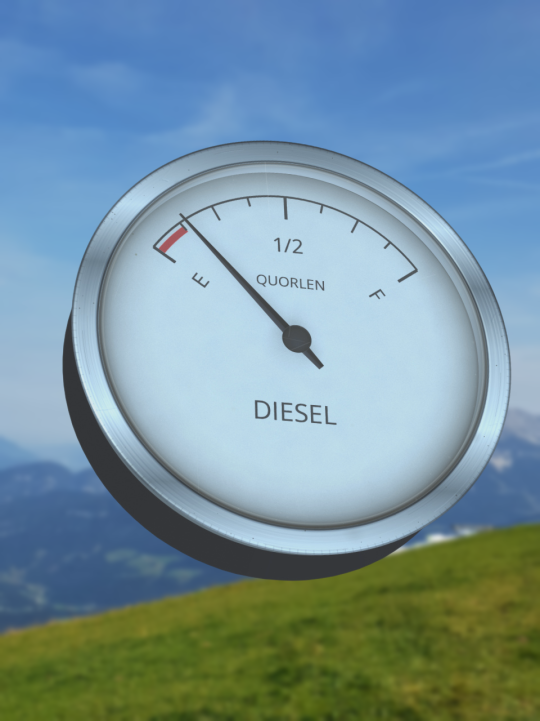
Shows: 0.125
